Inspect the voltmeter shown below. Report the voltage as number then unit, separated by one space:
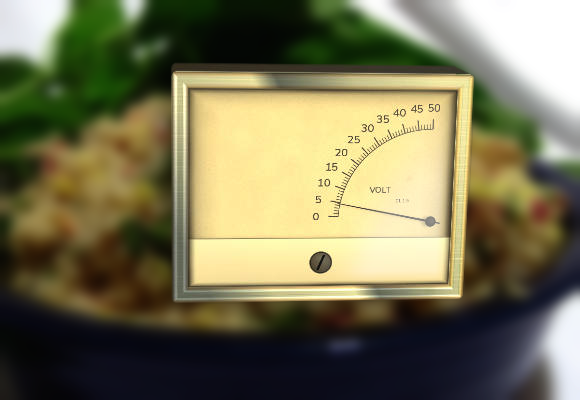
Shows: 5 V
